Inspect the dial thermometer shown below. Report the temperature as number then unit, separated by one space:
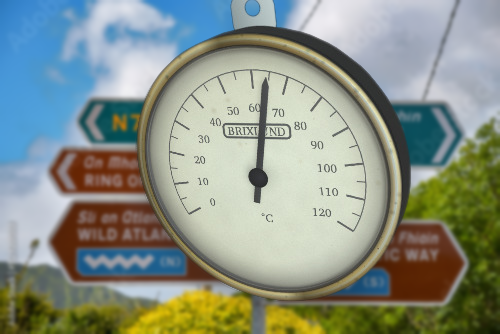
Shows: 65 °C
